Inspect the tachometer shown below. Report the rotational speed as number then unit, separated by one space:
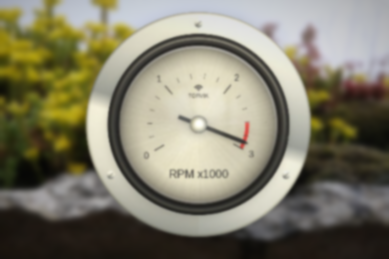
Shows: 2900 rpm
